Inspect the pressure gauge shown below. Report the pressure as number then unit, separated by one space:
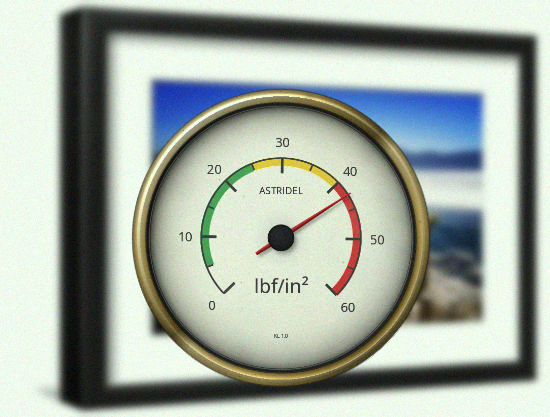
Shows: 42.5 psi
